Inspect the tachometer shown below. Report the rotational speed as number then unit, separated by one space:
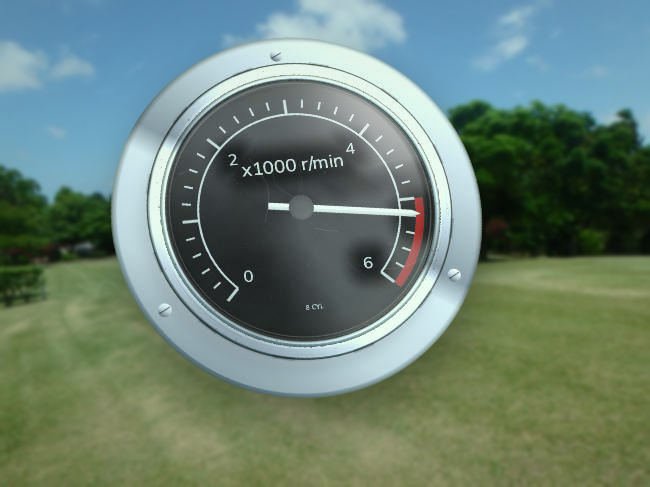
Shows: 5200 rpm
